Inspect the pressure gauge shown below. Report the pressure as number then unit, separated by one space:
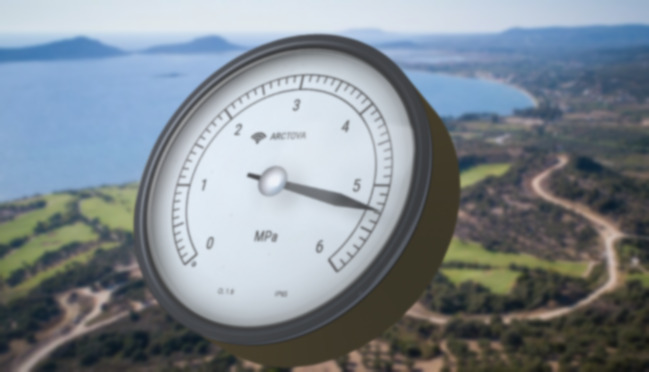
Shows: 5.3 MPa
